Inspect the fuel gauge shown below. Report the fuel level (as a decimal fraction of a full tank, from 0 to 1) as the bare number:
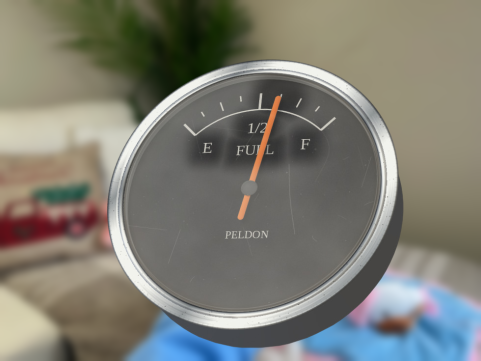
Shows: 0.625
